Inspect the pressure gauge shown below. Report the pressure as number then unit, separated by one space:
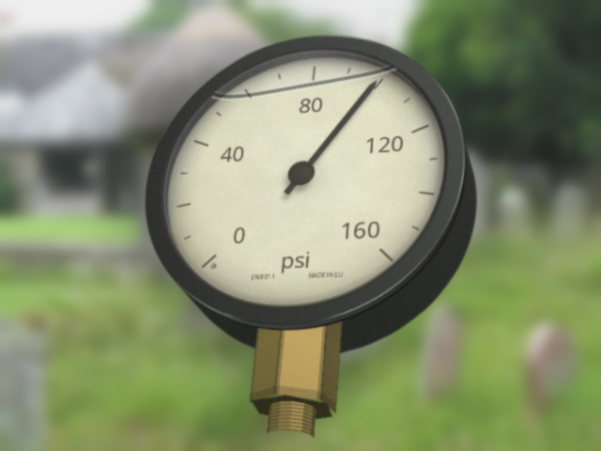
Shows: 100 psi
